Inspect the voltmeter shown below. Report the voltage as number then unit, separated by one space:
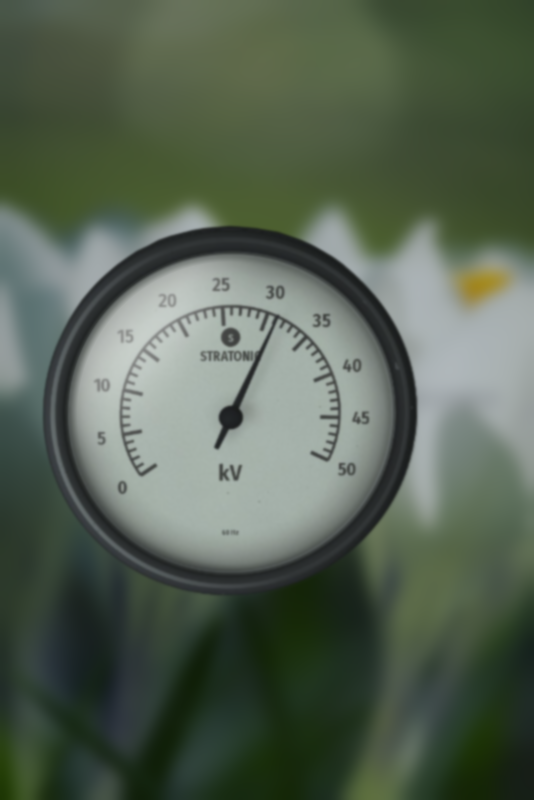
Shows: 31 kV
